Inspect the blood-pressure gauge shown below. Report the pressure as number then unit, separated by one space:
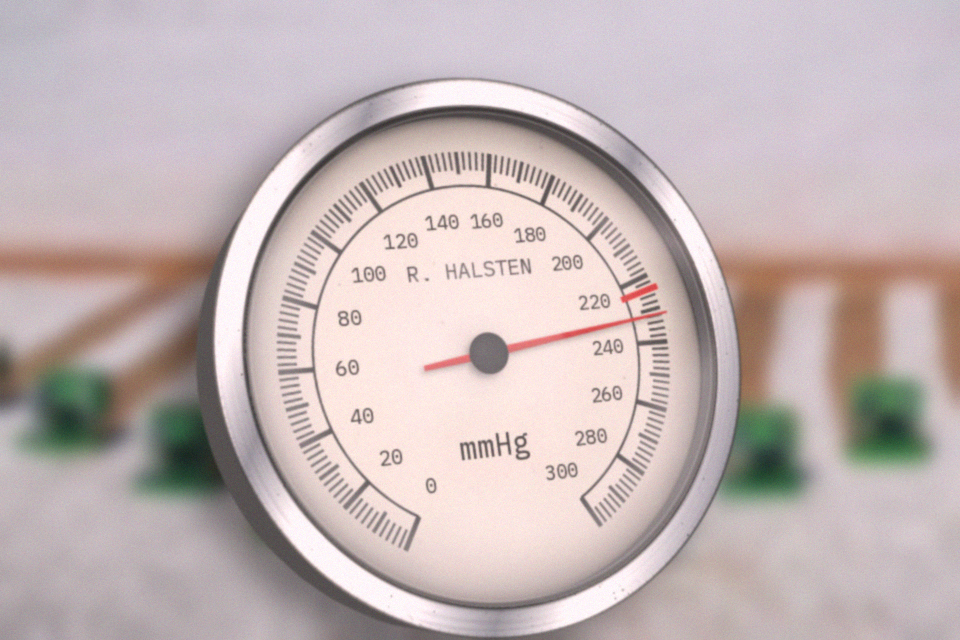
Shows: 232 mmHg
